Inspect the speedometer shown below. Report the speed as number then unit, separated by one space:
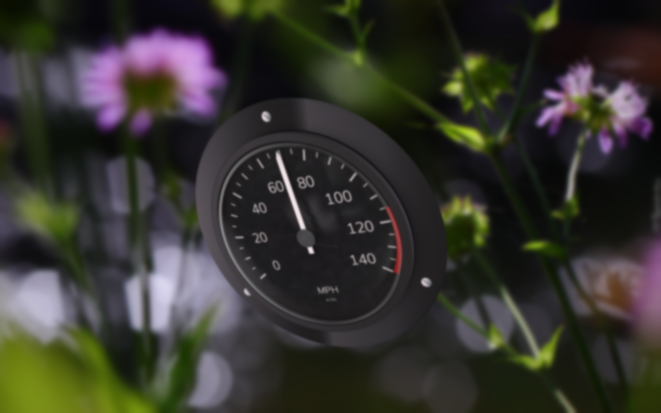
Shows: 70 mph
